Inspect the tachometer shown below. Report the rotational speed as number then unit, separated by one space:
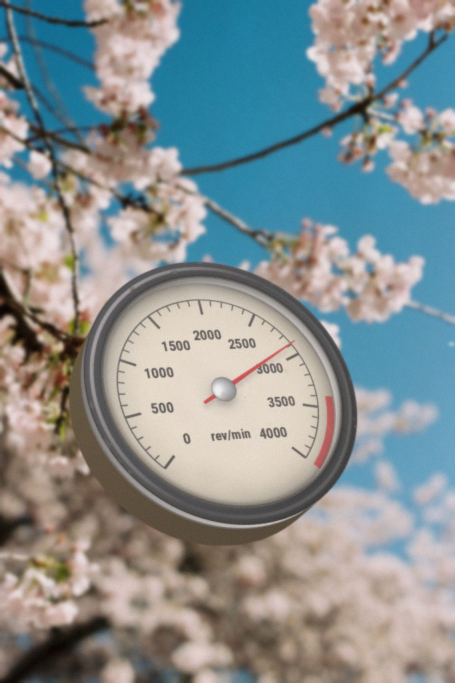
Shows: 2900 rpm
